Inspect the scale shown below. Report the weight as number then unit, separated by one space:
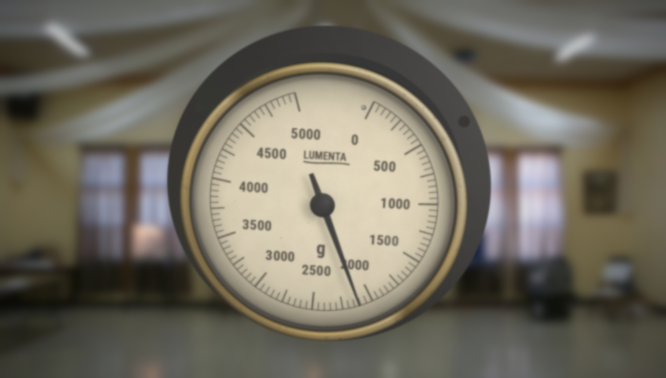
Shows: 2100 g
